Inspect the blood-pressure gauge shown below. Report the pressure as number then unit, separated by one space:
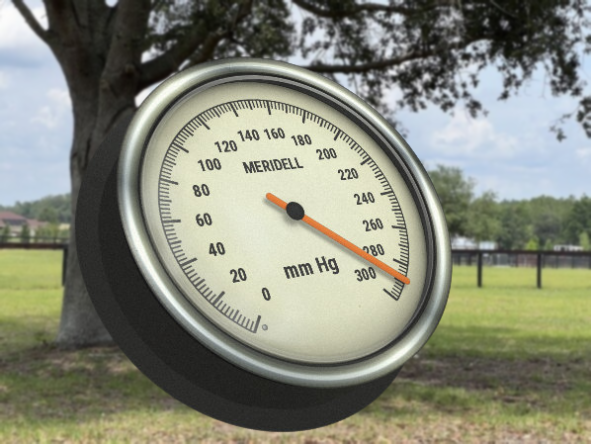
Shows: 290 mmHg
